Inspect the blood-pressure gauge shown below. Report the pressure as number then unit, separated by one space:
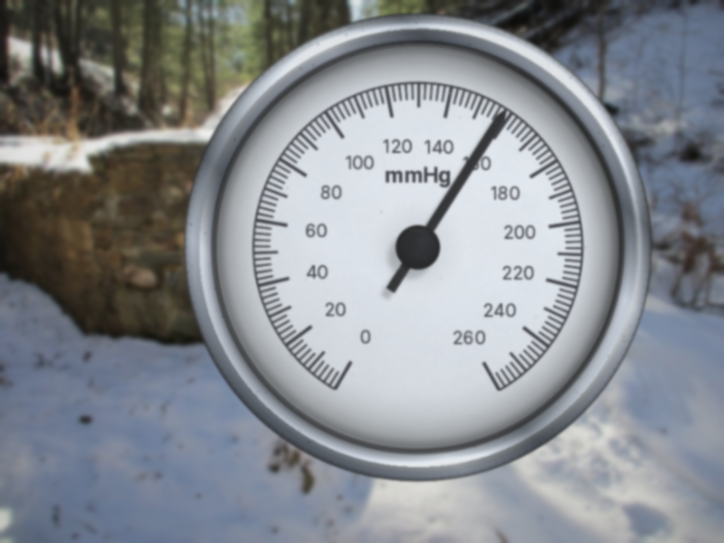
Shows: 158 mmHg
